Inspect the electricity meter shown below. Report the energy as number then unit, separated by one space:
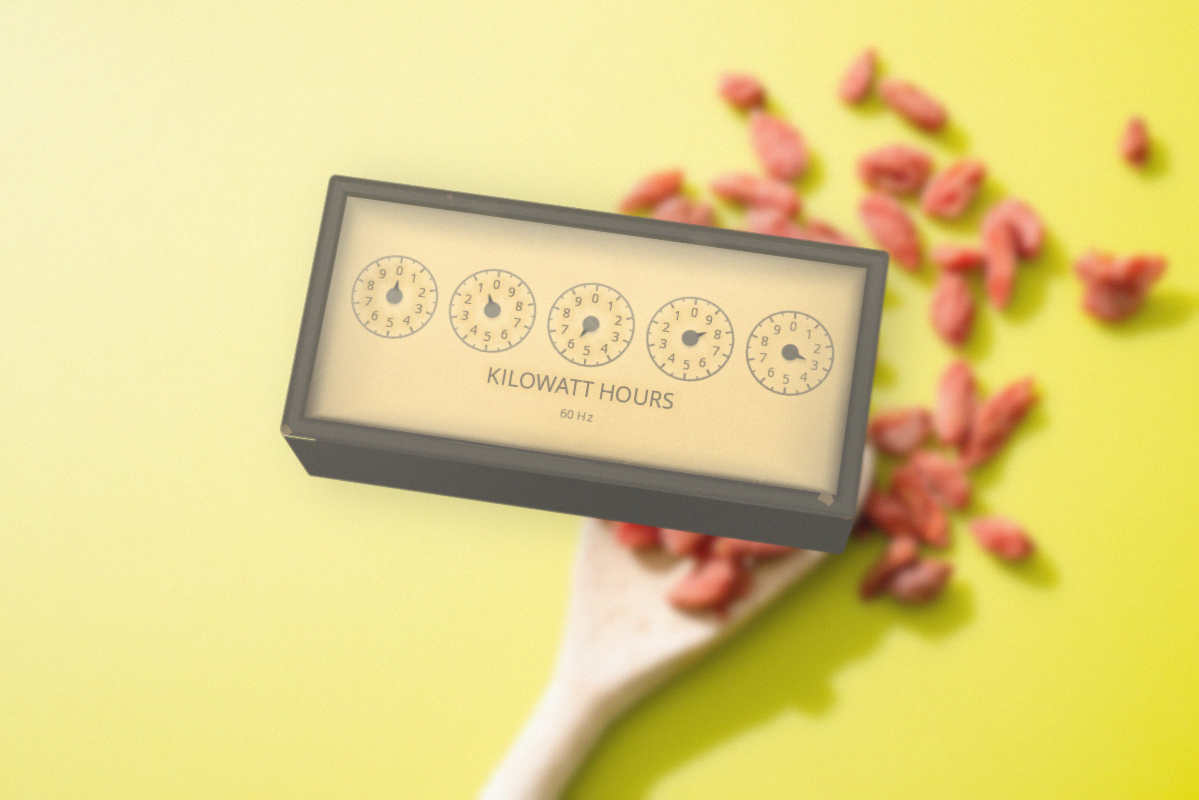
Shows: 583 kWh
